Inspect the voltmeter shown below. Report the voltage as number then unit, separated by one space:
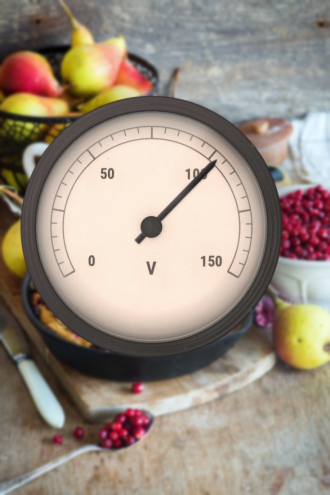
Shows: 102.5 V
